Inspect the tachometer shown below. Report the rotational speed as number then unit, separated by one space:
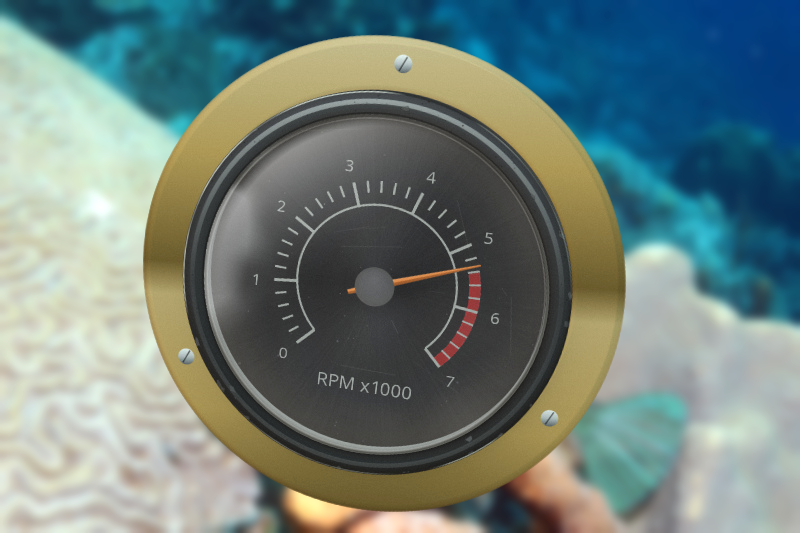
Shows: 5300 rpm
